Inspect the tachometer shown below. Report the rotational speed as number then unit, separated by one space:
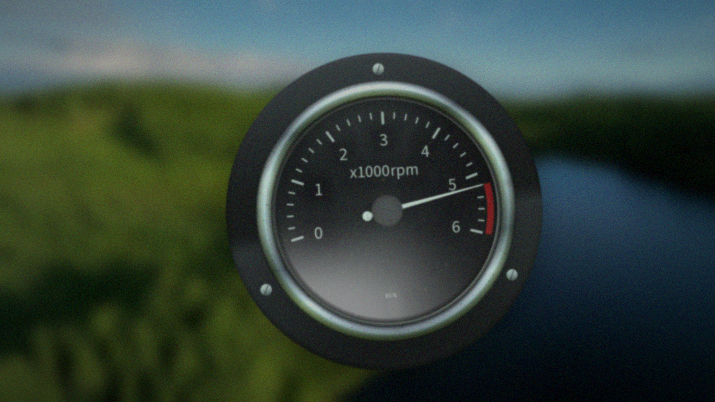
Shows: 5200 rpm
